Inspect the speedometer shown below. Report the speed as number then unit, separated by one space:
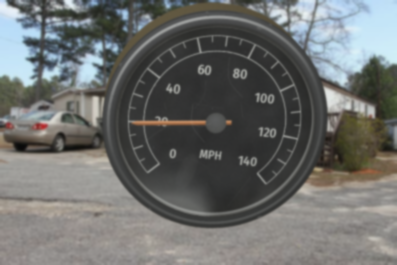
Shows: 20 mph
